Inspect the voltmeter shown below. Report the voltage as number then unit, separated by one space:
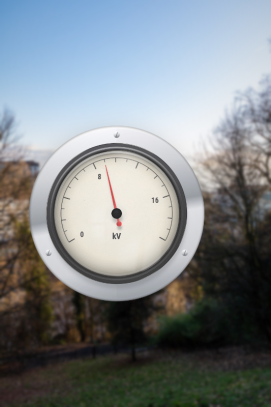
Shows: 9 kV
